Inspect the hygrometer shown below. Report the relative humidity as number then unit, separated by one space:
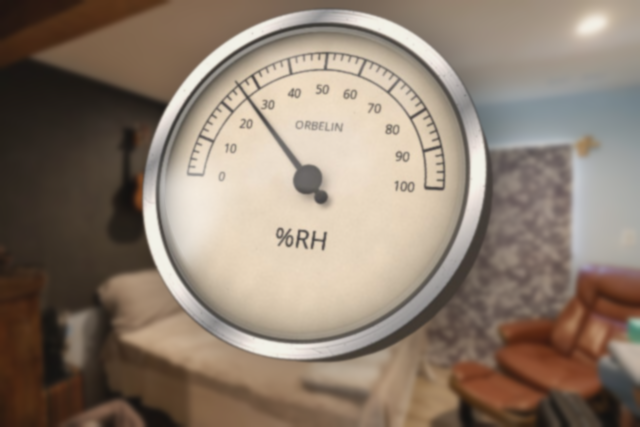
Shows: 26 %
